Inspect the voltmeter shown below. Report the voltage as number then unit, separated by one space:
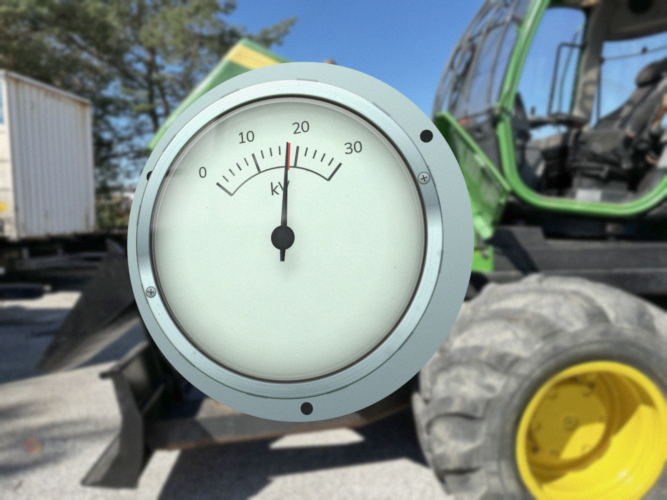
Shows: 18 kV
